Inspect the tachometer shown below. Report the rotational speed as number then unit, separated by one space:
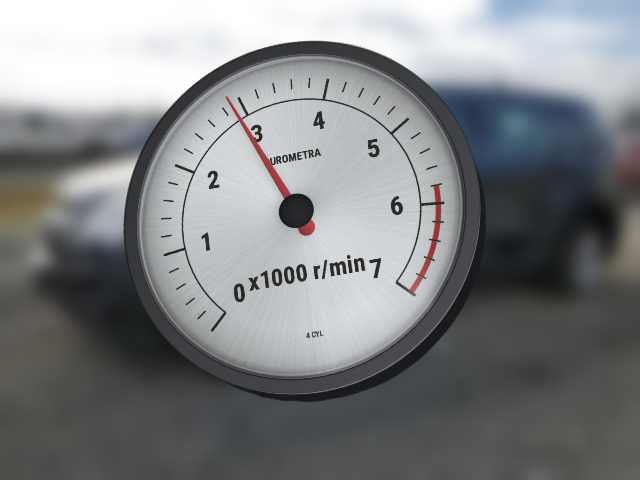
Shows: 2900 rpm
